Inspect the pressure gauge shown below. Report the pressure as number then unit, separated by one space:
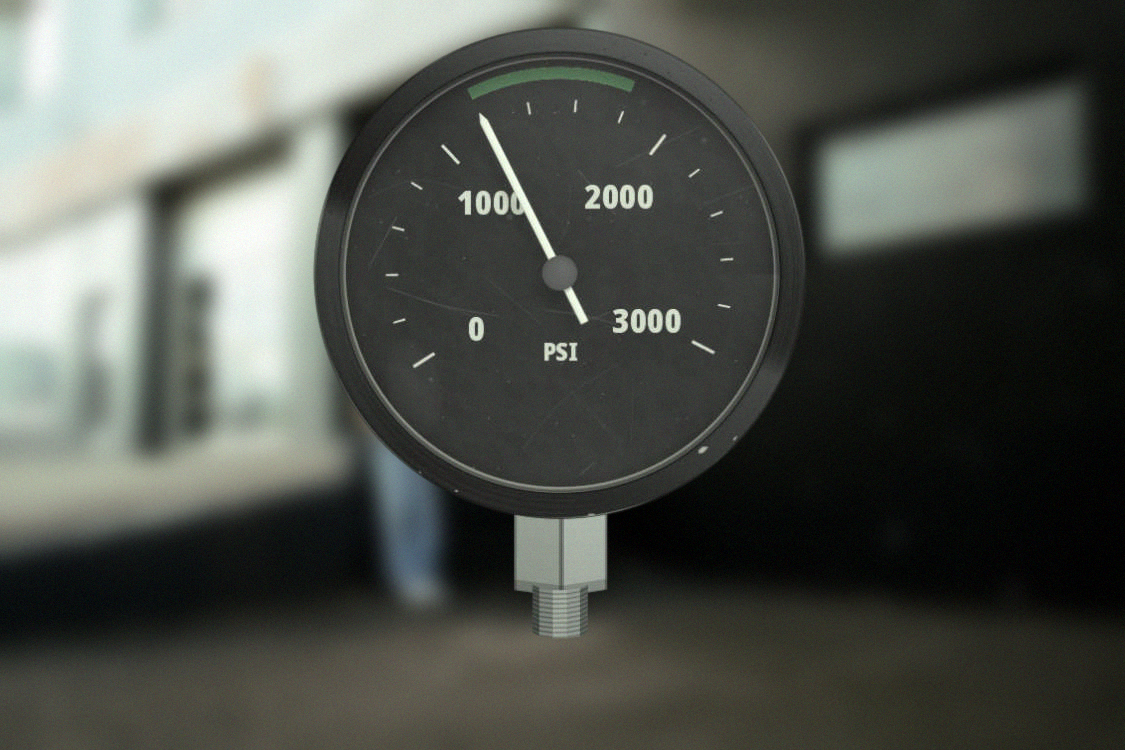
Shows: 1200 psi
